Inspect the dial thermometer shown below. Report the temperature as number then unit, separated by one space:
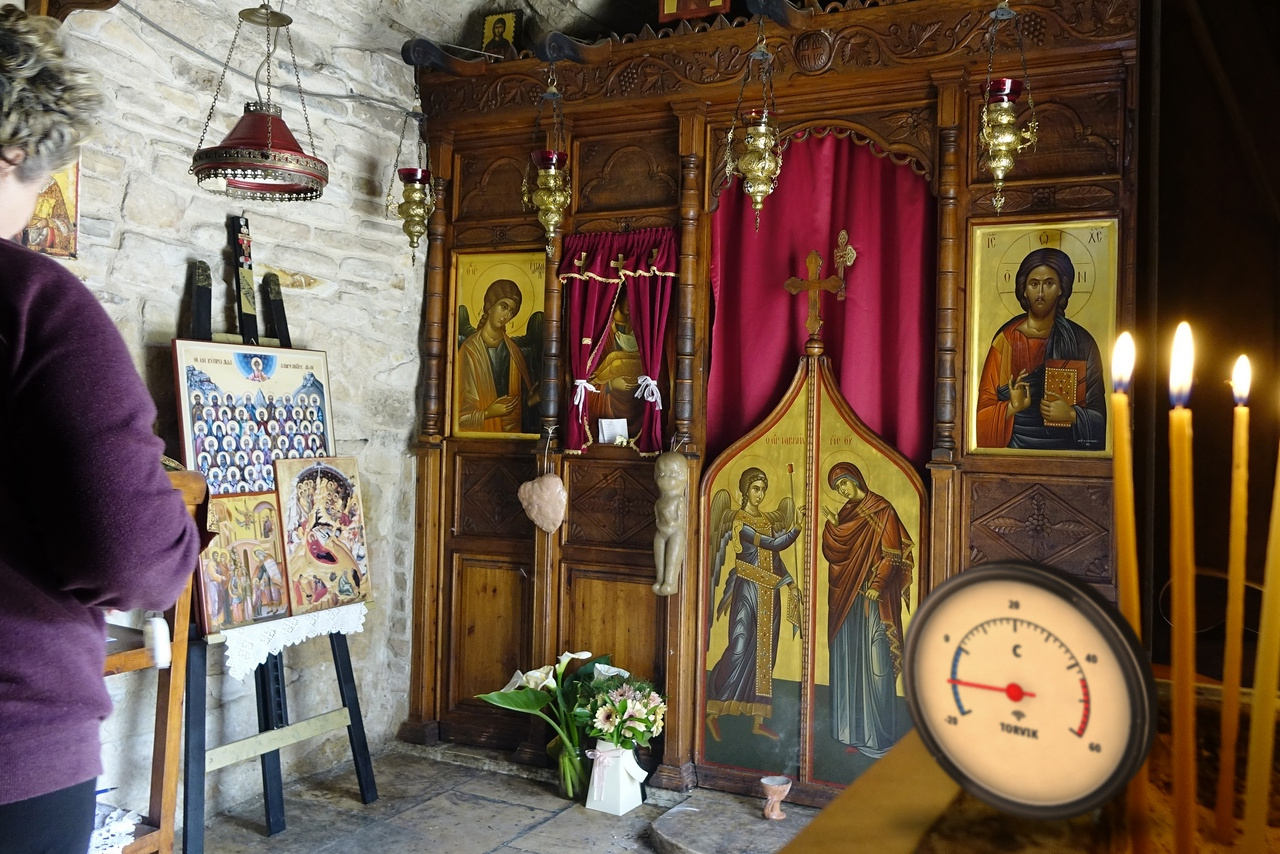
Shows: -10 °C
